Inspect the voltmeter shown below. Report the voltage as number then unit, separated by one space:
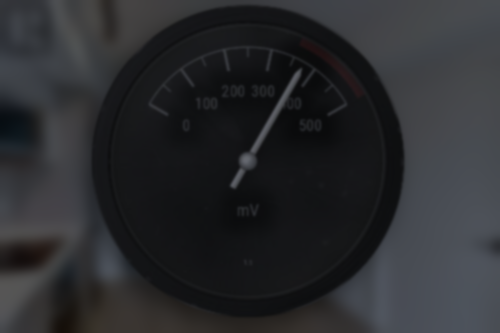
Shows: 375 mV
